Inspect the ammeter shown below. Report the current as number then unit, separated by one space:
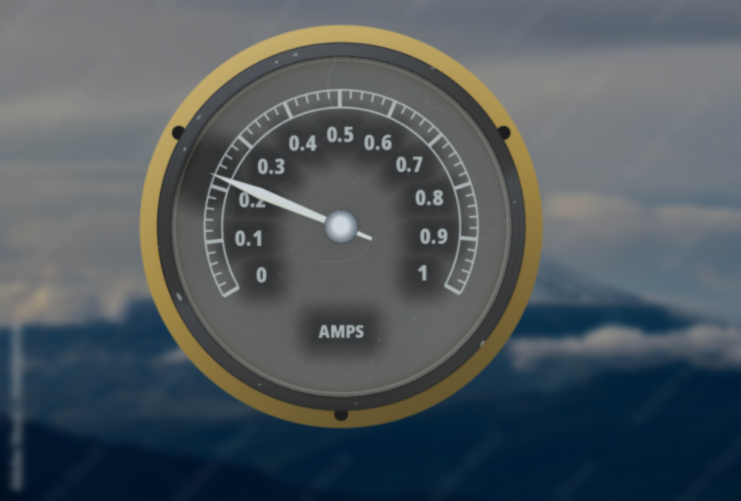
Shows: 0.22 A
